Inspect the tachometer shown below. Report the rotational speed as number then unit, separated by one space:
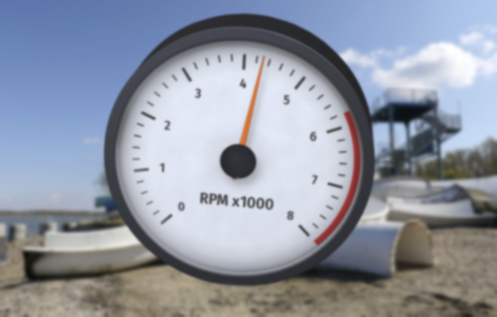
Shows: 4300 rpm
